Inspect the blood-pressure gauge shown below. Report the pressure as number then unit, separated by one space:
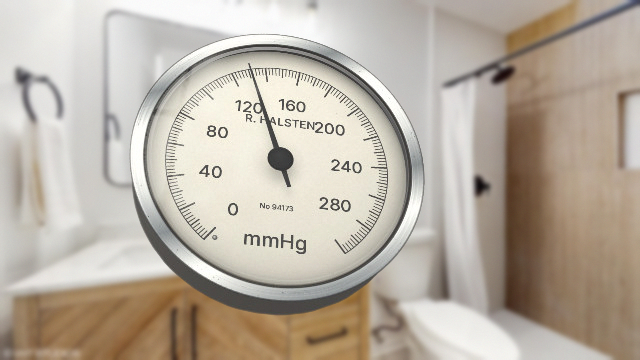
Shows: 130 mmHg
